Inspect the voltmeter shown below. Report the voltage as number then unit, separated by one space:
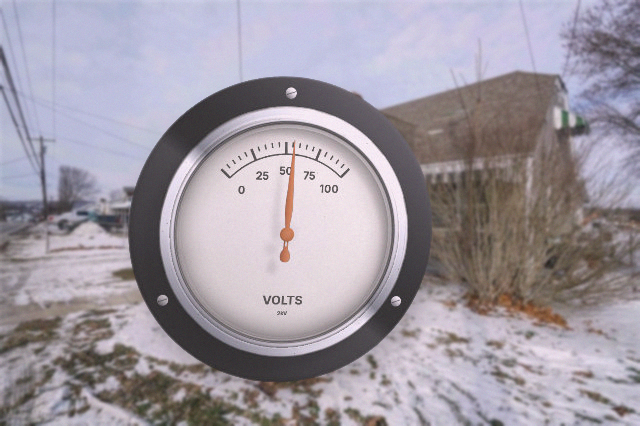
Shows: 55 V
